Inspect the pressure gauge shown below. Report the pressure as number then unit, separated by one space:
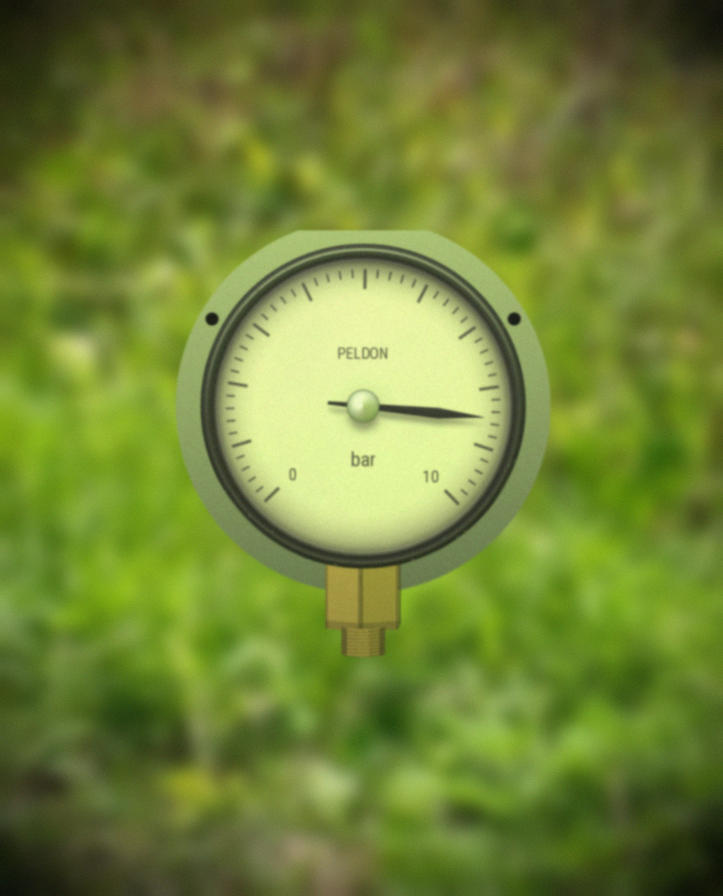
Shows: 8.5 bar
